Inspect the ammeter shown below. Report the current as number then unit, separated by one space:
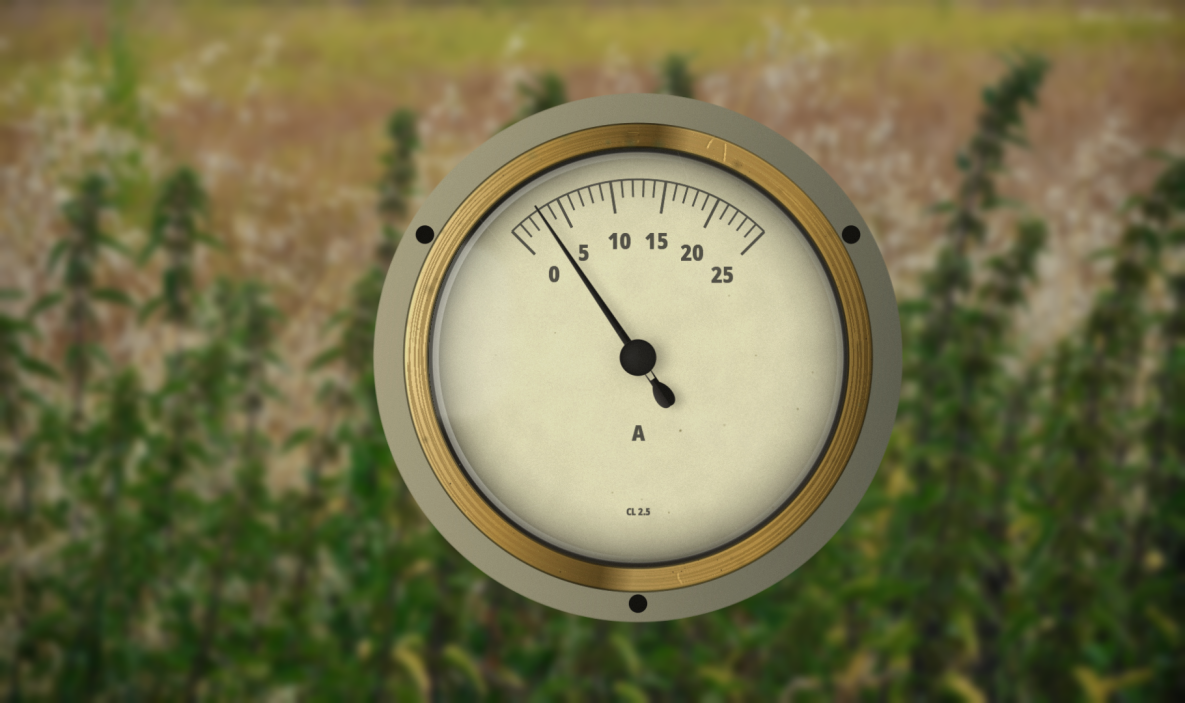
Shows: 3 A
